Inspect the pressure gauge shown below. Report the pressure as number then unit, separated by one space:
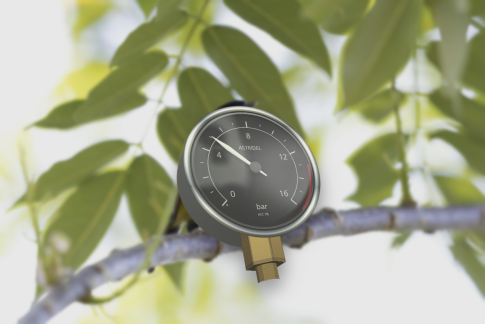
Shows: 5 bar
